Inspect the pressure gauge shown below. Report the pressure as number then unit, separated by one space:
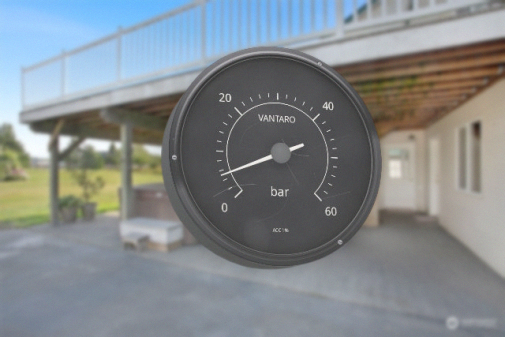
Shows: 5 bar
